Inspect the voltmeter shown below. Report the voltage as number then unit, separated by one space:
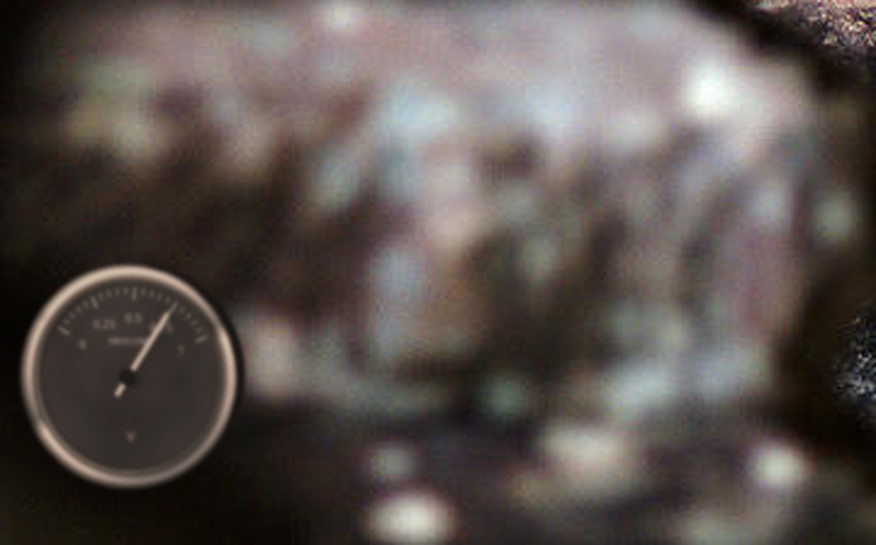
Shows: 0.75 V
